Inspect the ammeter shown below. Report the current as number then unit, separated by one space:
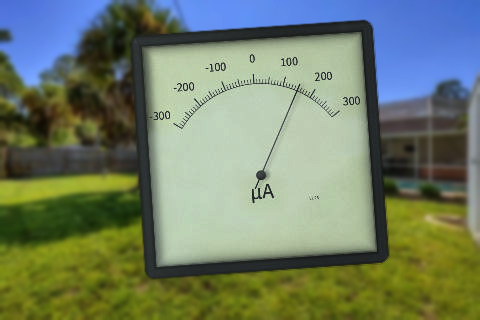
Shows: 150 µA
